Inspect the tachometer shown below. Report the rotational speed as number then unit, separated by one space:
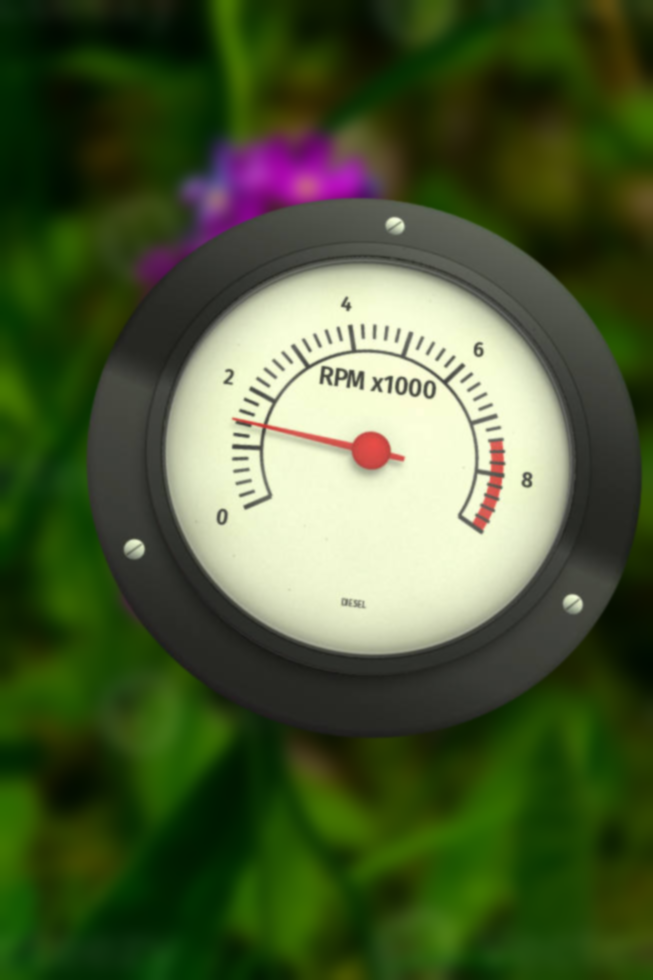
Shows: 1400 rpm
